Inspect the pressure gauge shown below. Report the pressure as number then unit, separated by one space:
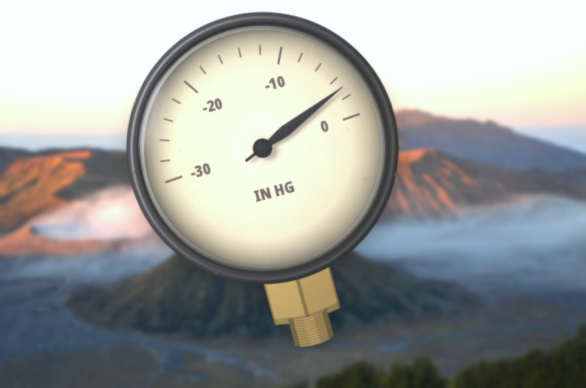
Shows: -3 inHg
